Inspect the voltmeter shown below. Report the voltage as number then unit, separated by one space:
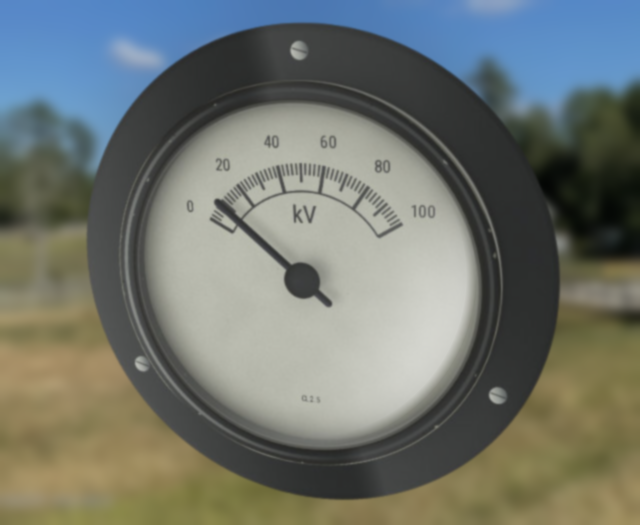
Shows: 10 kV
